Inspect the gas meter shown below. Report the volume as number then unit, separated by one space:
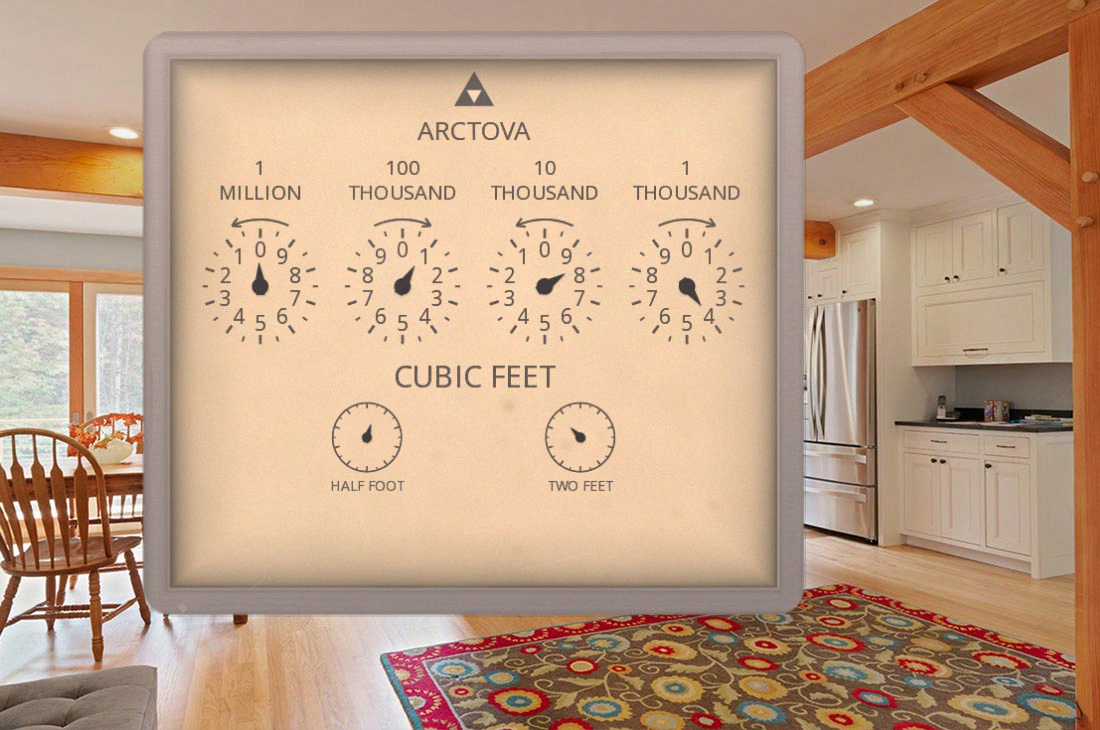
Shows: 8400 ft³
